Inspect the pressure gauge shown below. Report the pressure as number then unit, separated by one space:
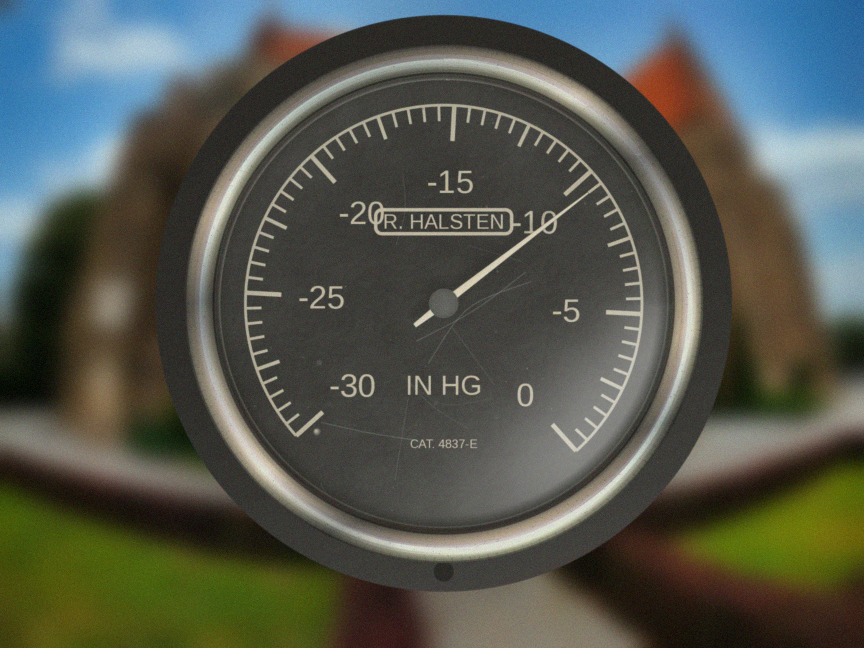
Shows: -9.5 inHg
